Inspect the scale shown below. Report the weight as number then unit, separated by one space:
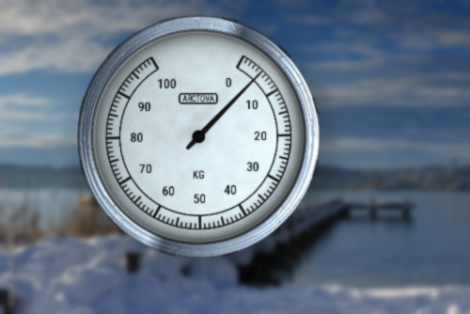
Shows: 5 kg
